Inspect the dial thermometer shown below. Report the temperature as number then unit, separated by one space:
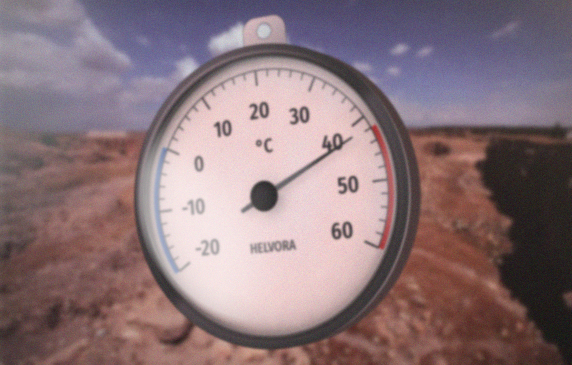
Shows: 42 °C
